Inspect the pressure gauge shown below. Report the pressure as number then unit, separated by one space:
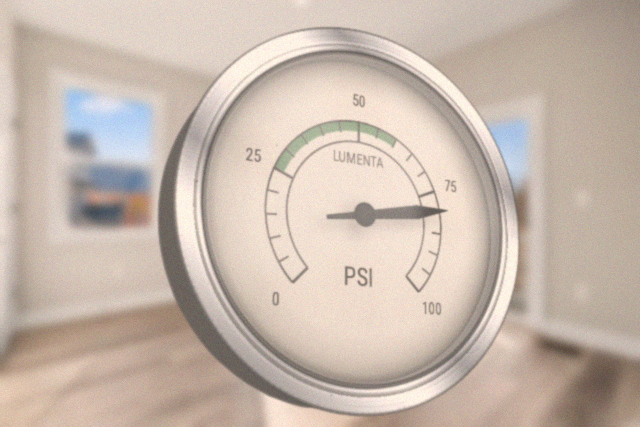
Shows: 80 psi
